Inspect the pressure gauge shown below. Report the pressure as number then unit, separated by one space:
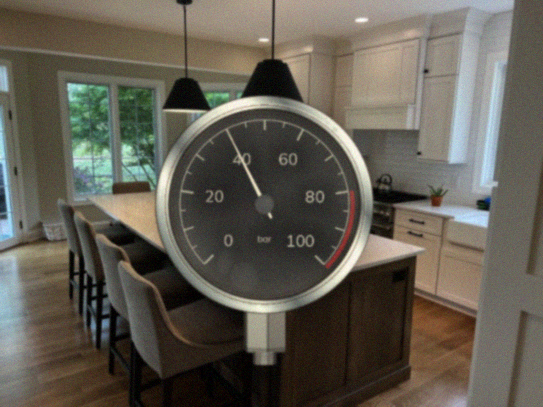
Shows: 40 bar
